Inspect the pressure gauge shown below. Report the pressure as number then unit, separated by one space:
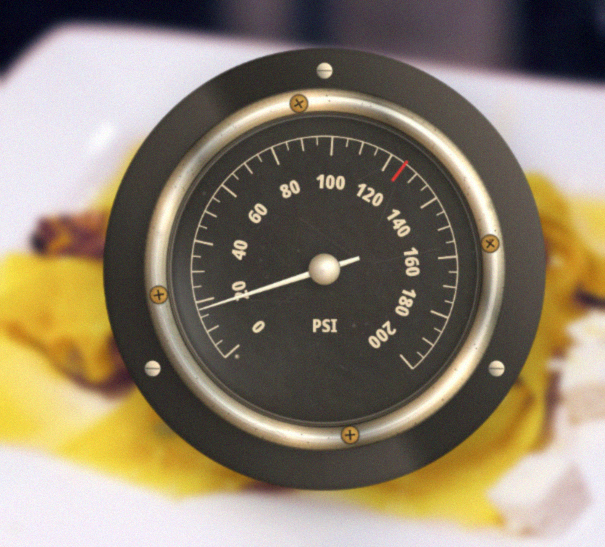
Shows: 17.5 psi
